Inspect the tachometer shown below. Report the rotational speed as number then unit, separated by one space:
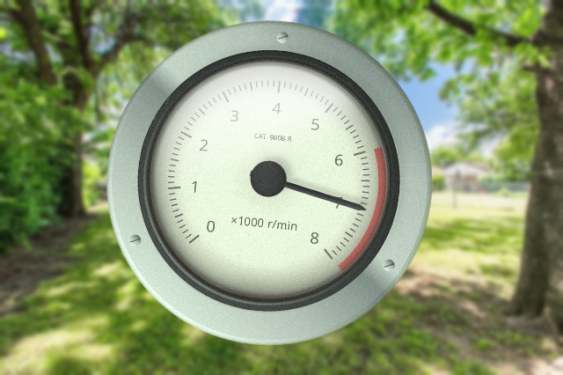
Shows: 7000 rpm
